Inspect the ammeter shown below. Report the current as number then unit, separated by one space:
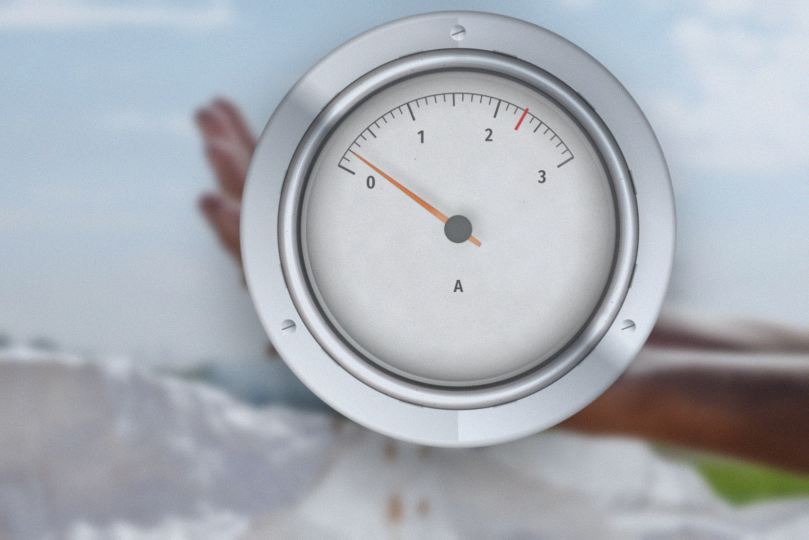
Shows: 0.2 A
